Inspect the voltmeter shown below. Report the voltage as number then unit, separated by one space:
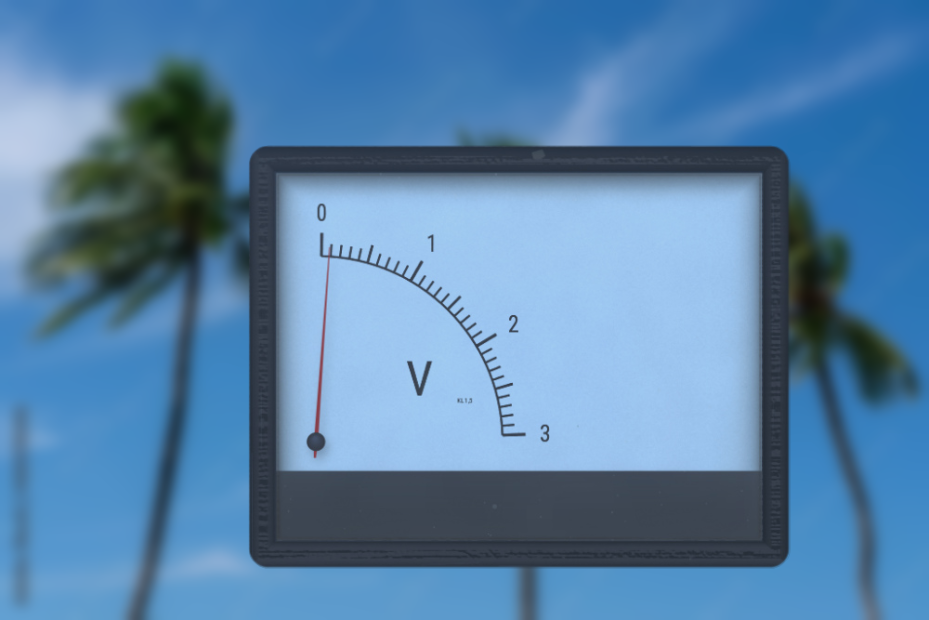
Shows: 0.1 V
